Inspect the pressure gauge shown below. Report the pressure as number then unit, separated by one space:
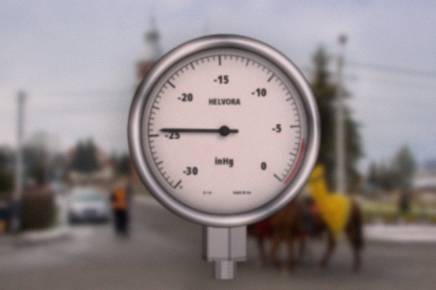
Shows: -24.5 inHg
